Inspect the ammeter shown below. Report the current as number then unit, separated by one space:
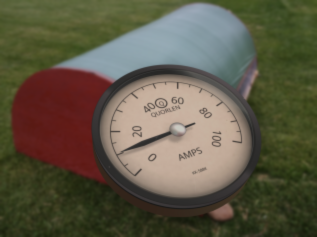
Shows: 10 A
